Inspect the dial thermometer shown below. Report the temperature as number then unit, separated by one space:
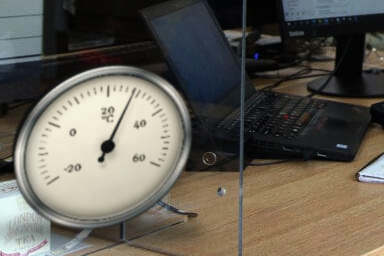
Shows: 28 °C
